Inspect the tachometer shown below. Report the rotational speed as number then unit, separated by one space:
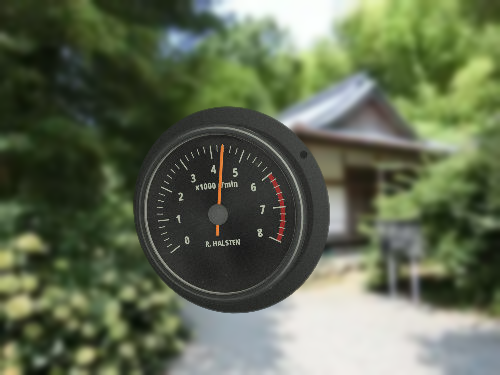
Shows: 4400 rpm
